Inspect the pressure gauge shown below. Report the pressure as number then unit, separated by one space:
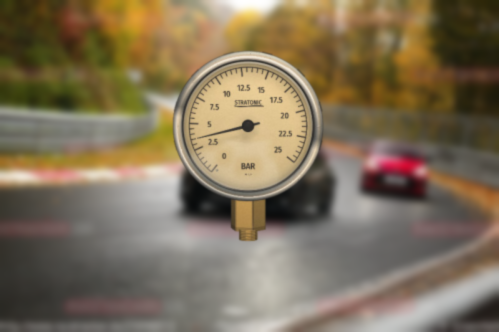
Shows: 3.5 bar
